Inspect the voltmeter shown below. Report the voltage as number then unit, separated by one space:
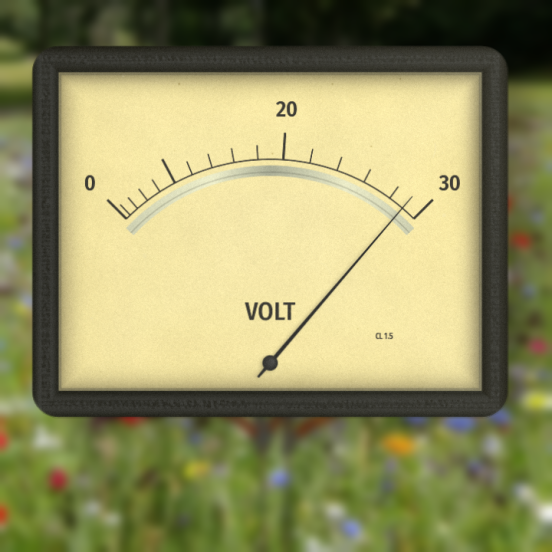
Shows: 29 V
